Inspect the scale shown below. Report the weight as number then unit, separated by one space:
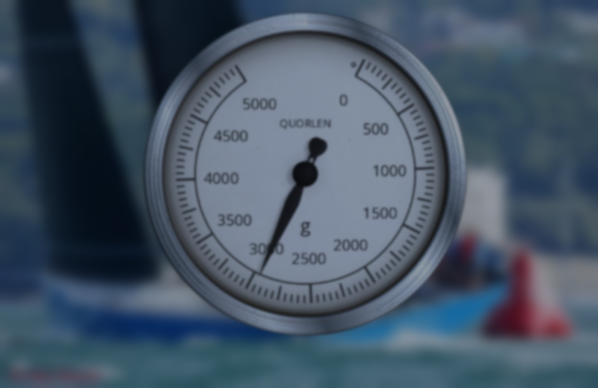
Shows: 2950 g
